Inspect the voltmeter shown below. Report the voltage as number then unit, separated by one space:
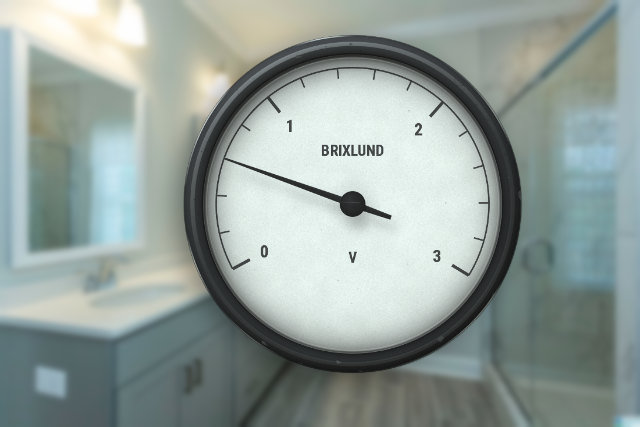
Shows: 0.6 V
